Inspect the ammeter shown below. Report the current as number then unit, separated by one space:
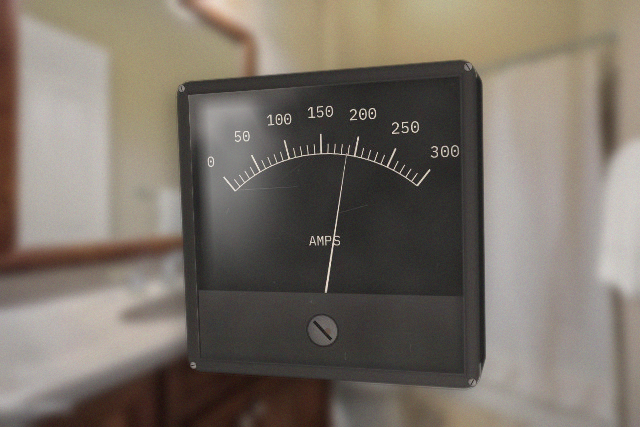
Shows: 190 A
